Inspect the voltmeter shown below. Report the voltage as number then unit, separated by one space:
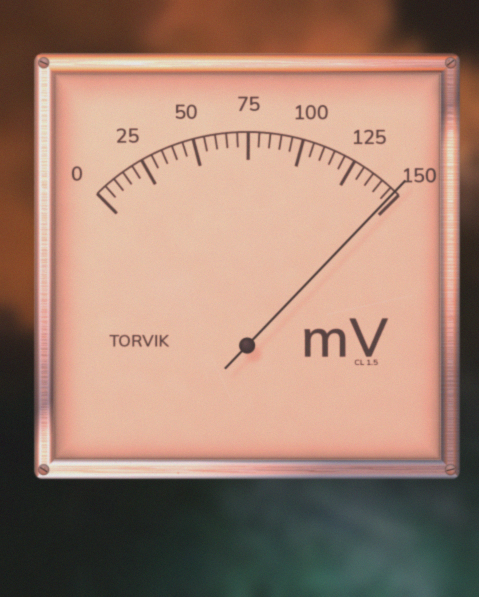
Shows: 147.5 mV
